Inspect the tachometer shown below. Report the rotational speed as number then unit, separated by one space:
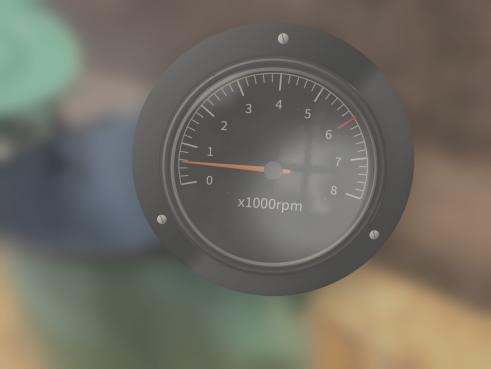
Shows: 600 rpm
